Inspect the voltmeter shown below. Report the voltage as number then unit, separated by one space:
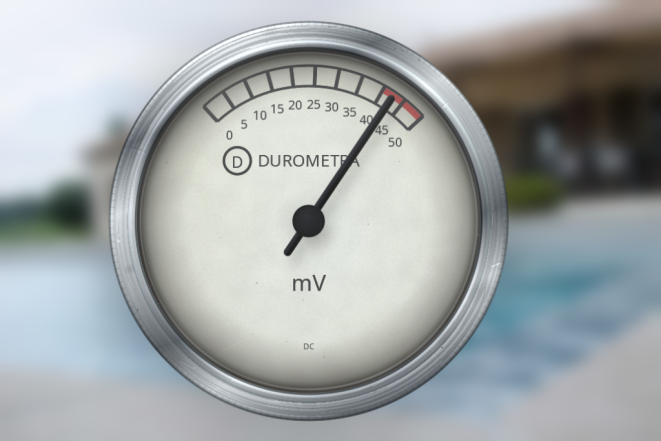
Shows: 42.5 mV
